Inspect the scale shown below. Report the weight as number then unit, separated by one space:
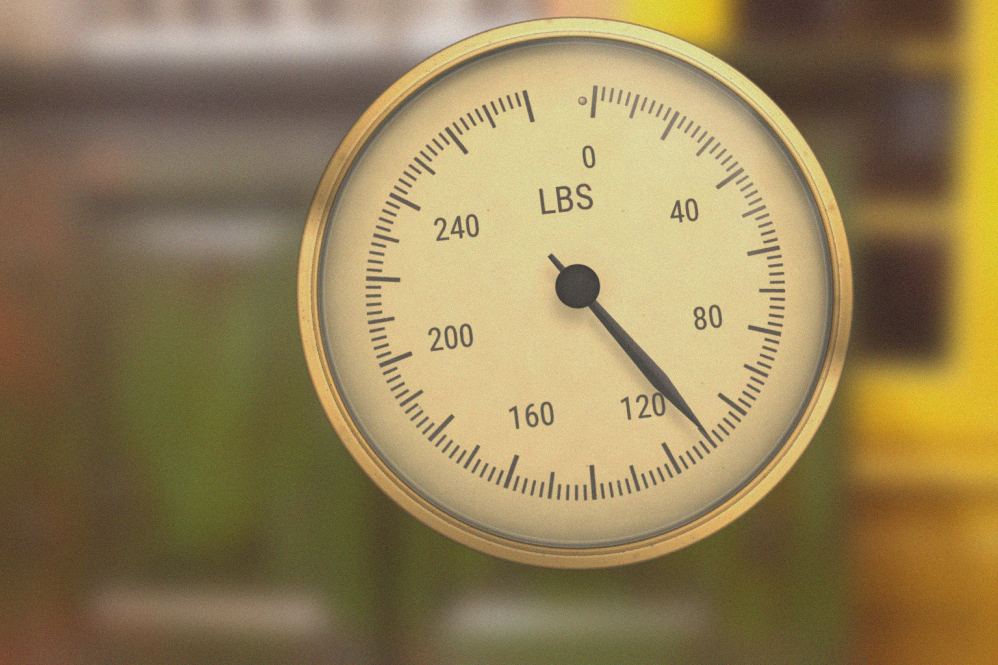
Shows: 110 lb
